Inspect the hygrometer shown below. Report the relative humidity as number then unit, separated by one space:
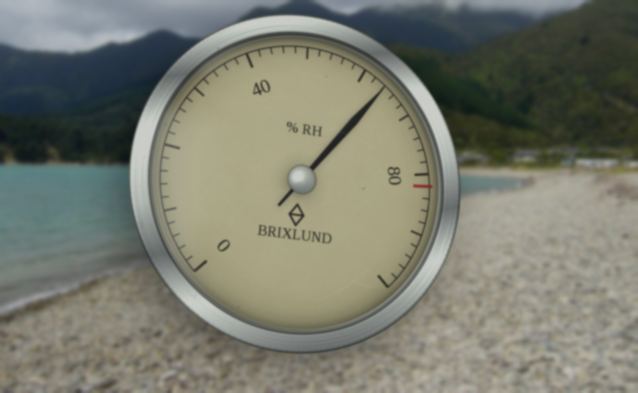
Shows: 64 %
